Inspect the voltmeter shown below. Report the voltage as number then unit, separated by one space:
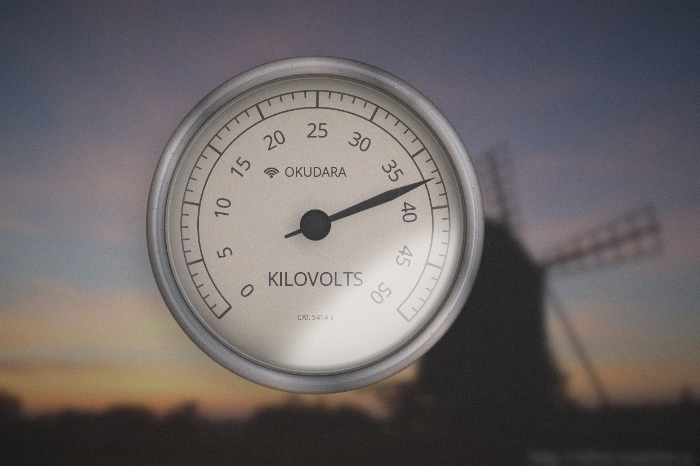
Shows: 37.5 kV
